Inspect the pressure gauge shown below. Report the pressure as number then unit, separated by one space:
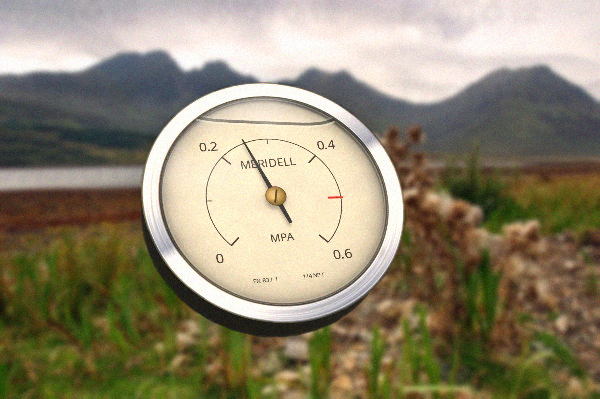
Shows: 0.25 MPa
